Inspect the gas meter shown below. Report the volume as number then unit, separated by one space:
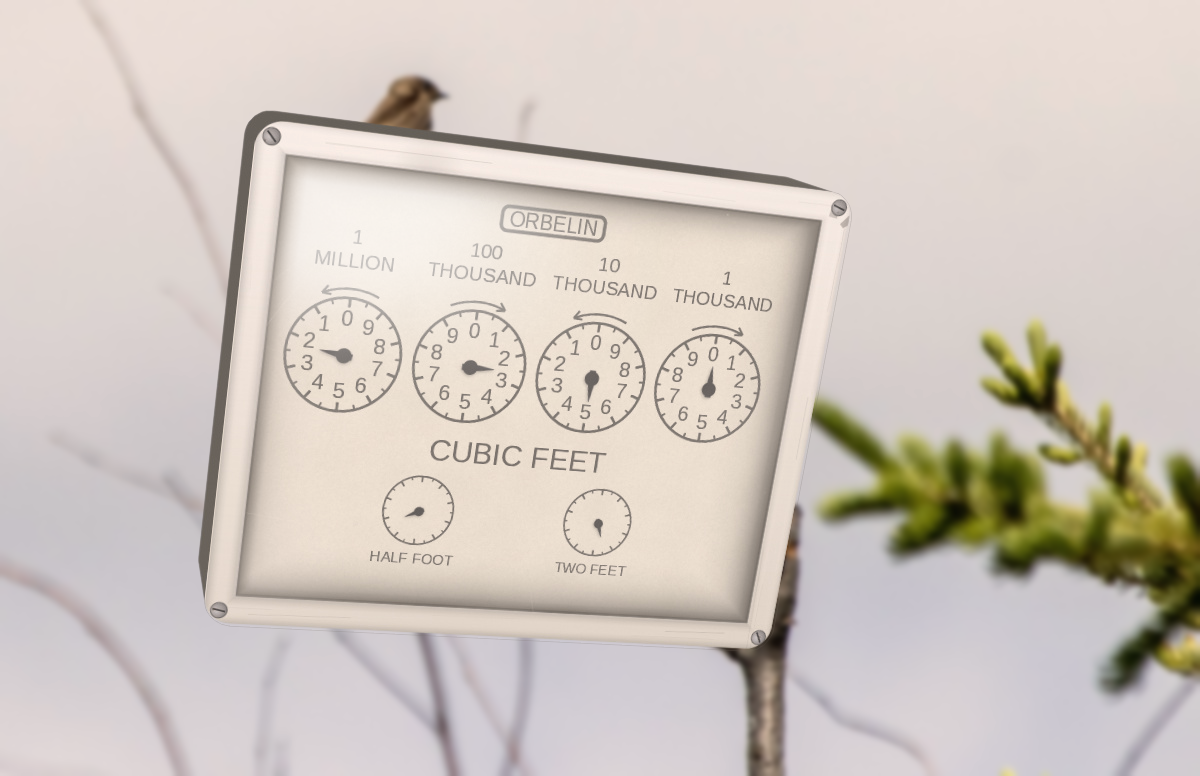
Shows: 225000 ft³
